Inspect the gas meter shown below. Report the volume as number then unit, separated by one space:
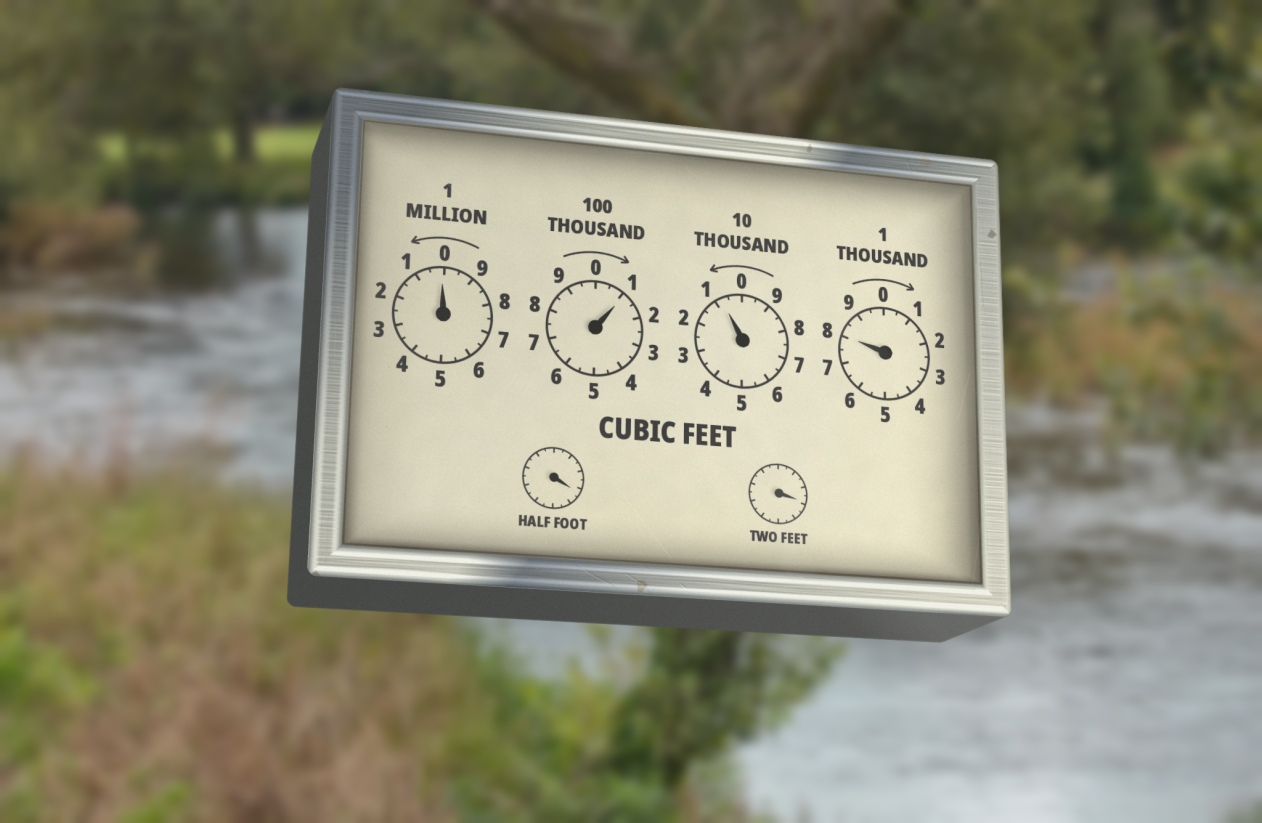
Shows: 10800 ft³
